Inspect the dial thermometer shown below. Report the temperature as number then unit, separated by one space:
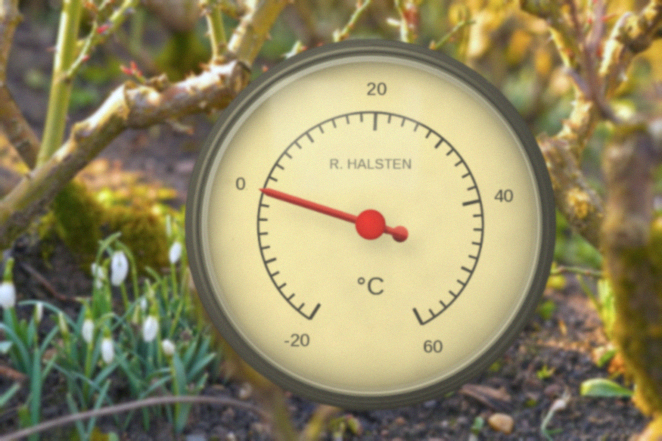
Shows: 0 °C
